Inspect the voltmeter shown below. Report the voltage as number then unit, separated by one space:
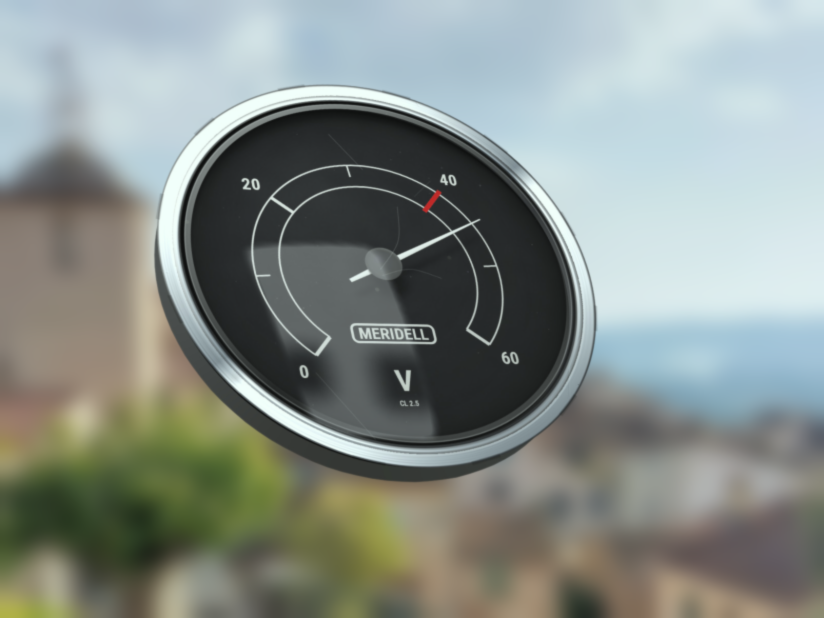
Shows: 45 V
